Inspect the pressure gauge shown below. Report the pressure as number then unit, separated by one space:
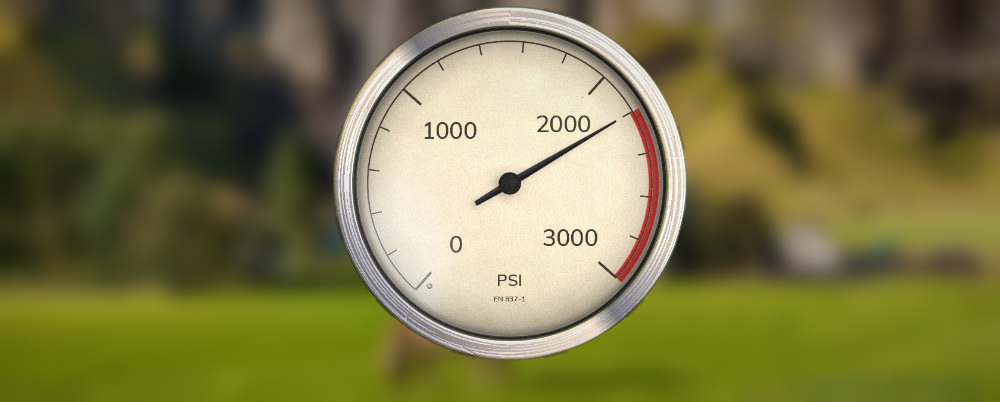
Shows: 2200 psi
